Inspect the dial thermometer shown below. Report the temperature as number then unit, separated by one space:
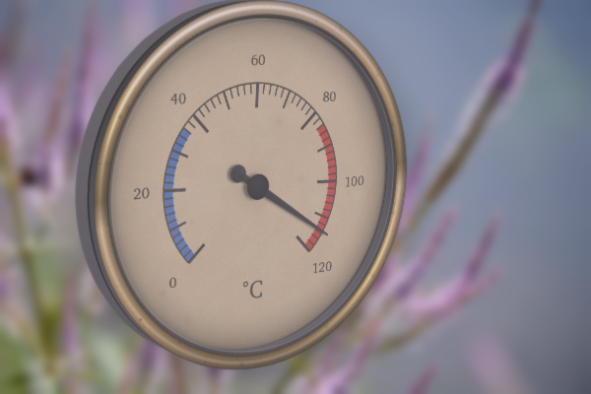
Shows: 114 °C
